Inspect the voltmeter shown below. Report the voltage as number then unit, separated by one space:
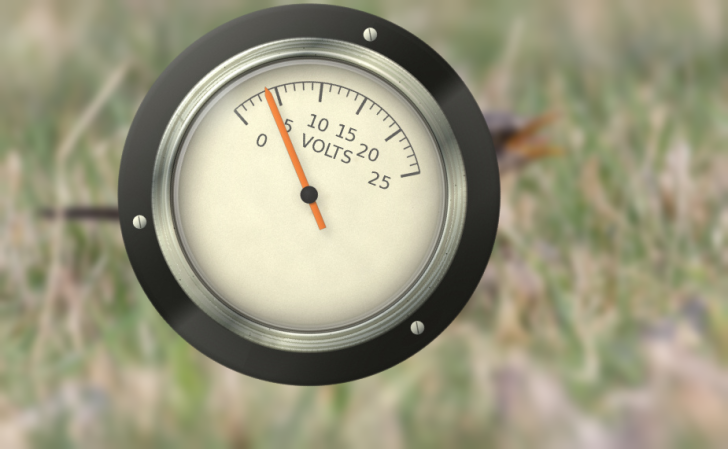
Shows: 4 V
